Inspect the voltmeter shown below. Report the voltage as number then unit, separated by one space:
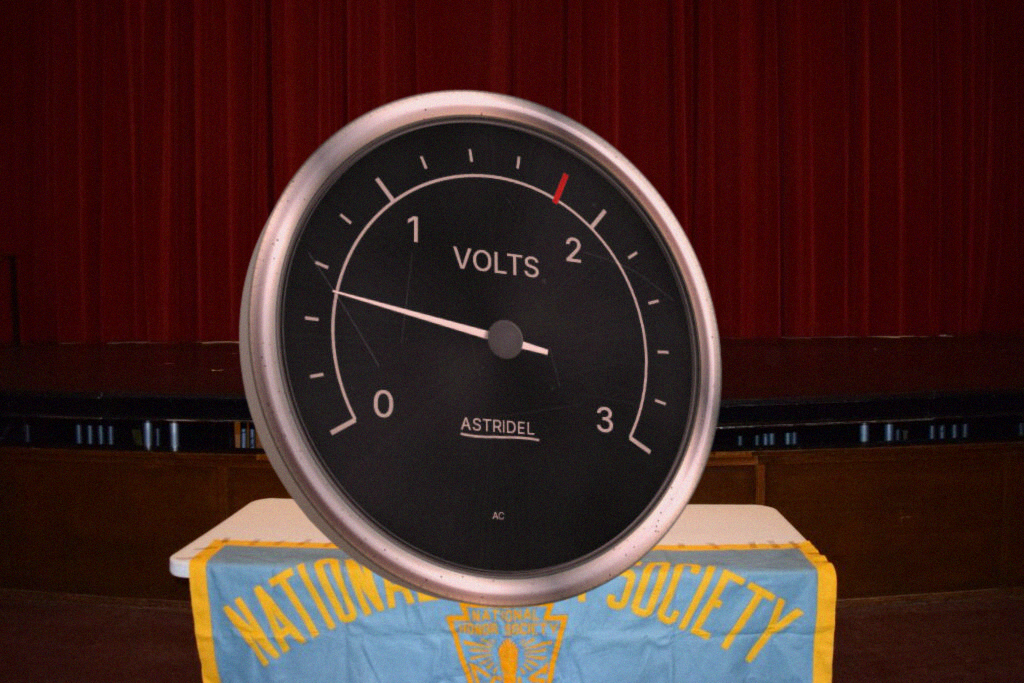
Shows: 0.5 V
